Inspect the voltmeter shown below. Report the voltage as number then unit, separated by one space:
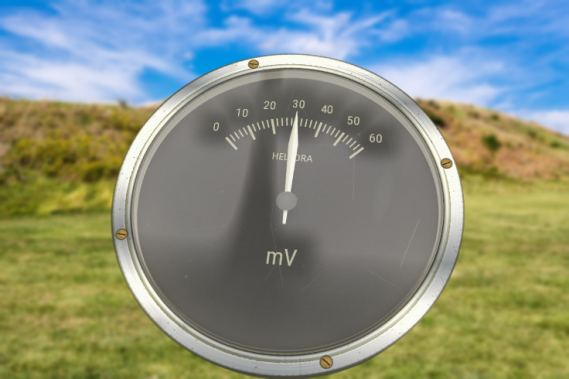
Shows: 30 mV
